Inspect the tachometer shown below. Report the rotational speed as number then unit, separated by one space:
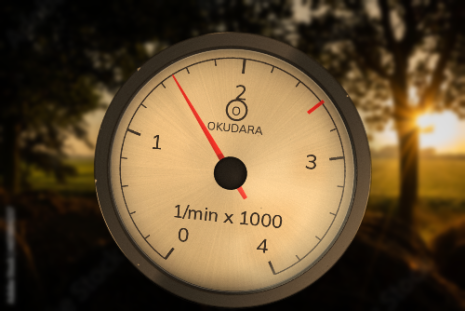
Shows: 1500 rpm
